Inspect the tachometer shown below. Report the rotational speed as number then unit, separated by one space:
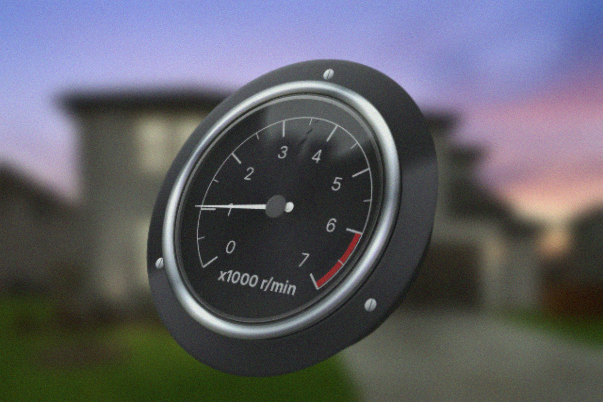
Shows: 1000 rpm
